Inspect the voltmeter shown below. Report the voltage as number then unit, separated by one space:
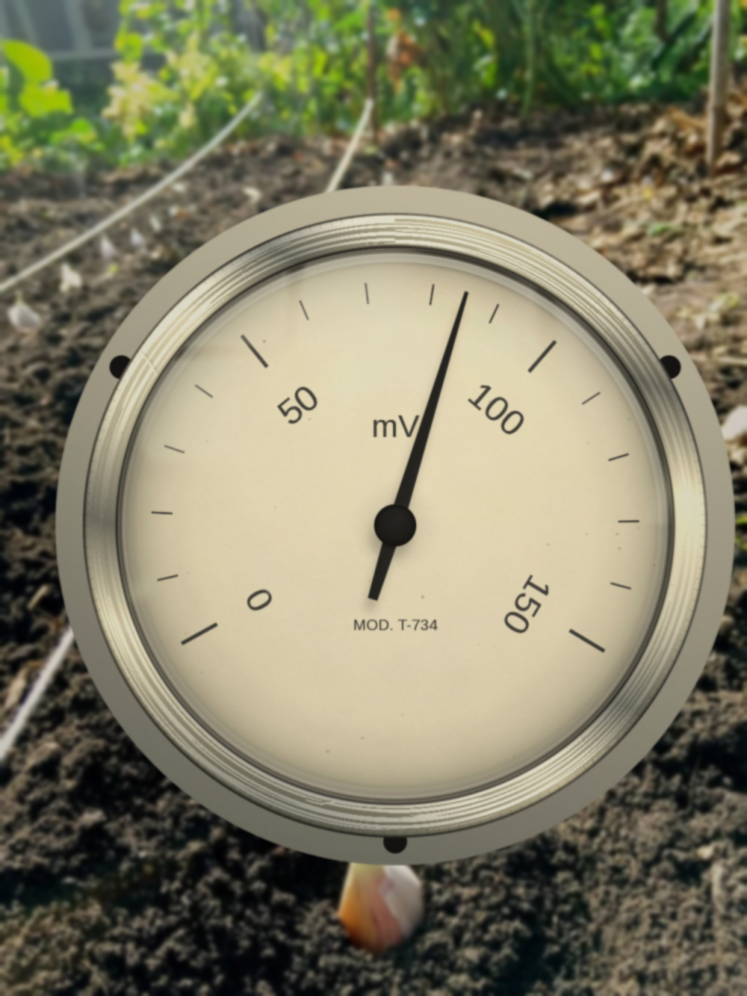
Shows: 85 mV
